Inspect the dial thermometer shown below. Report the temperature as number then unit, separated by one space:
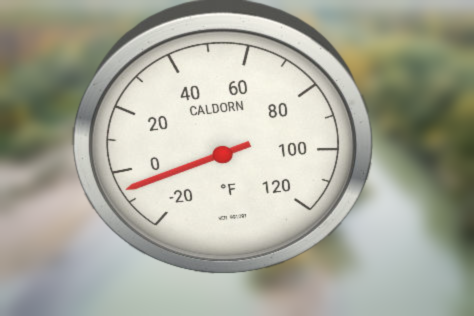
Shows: -5 °F
